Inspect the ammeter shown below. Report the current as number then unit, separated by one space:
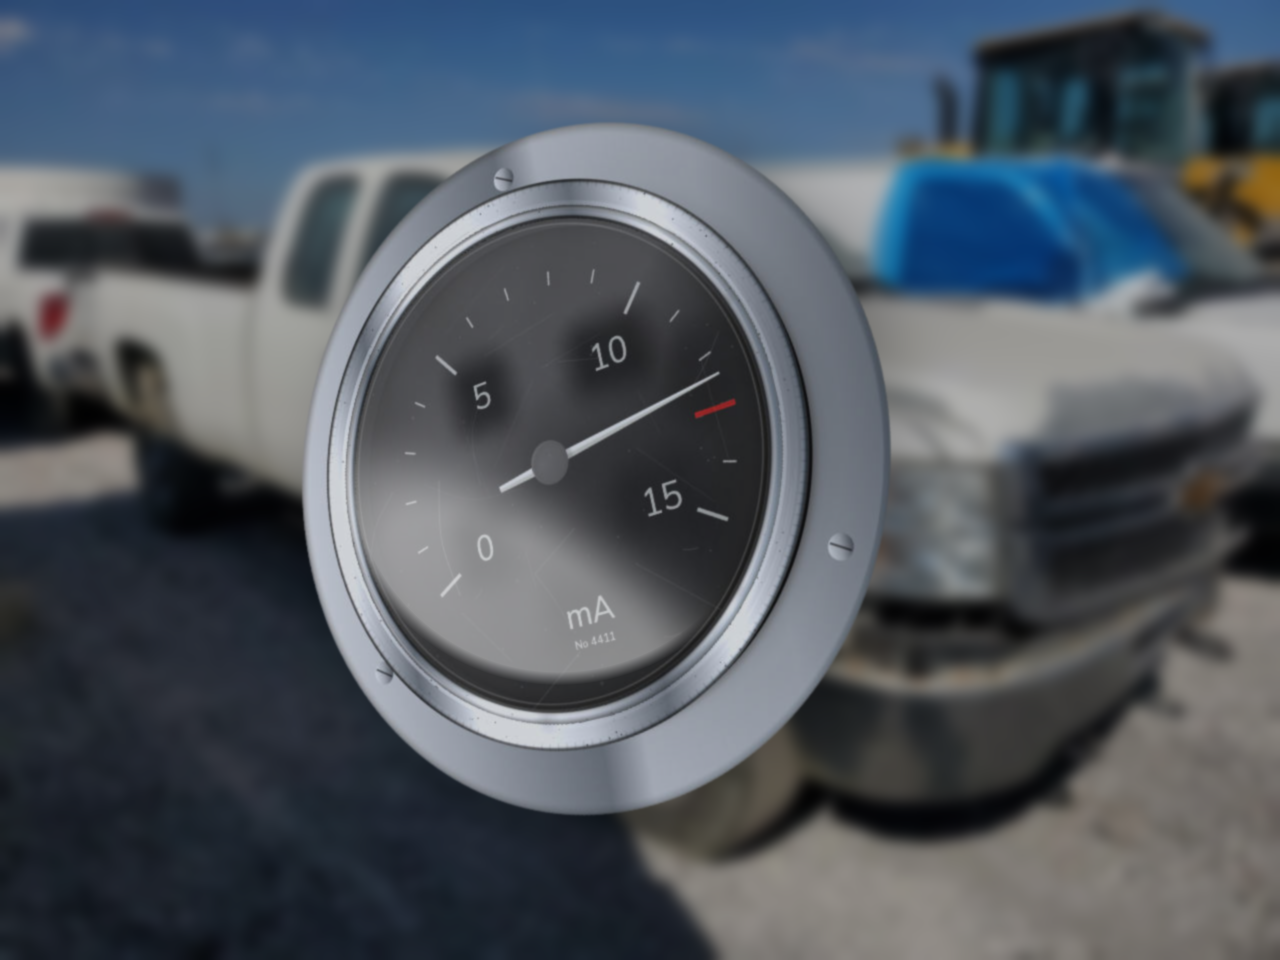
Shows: 12.5 mA
